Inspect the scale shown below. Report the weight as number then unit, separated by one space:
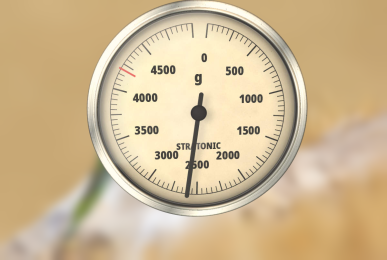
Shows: 2600 g
